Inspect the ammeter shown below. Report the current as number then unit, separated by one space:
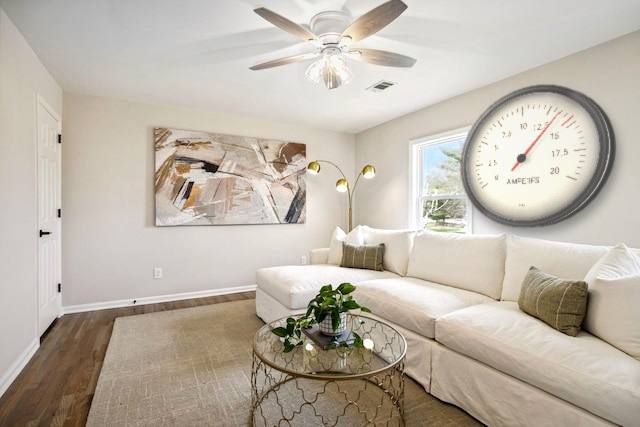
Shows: 13.5 A
